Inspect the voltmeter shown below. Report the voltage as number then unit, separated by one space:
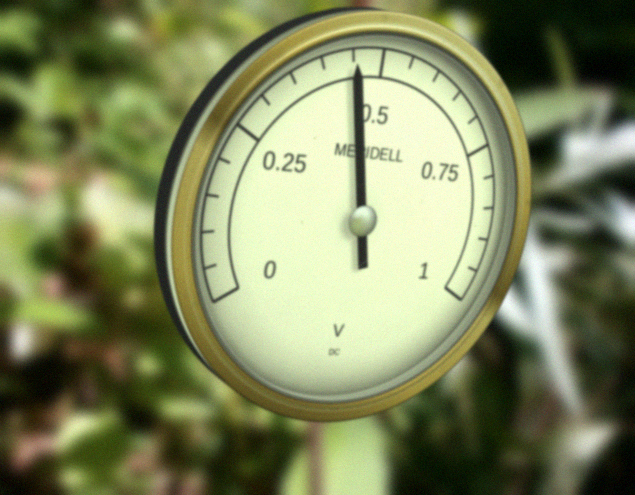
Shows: 0.45 V
